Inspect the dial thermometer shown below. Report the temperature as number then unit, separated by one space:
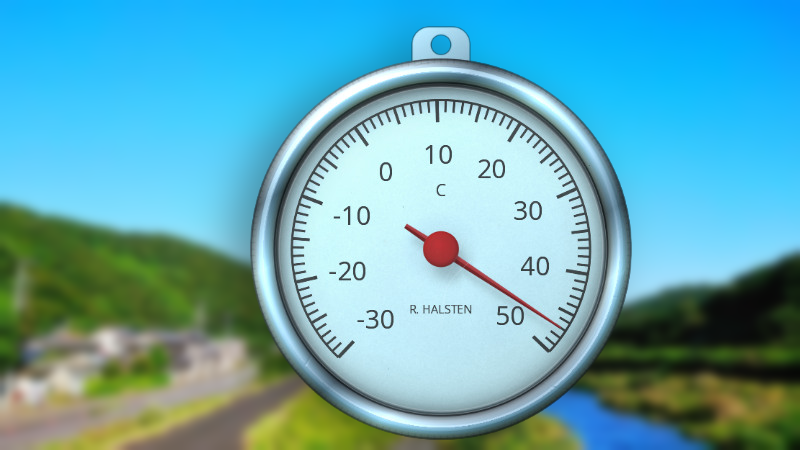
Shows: 47 °C
